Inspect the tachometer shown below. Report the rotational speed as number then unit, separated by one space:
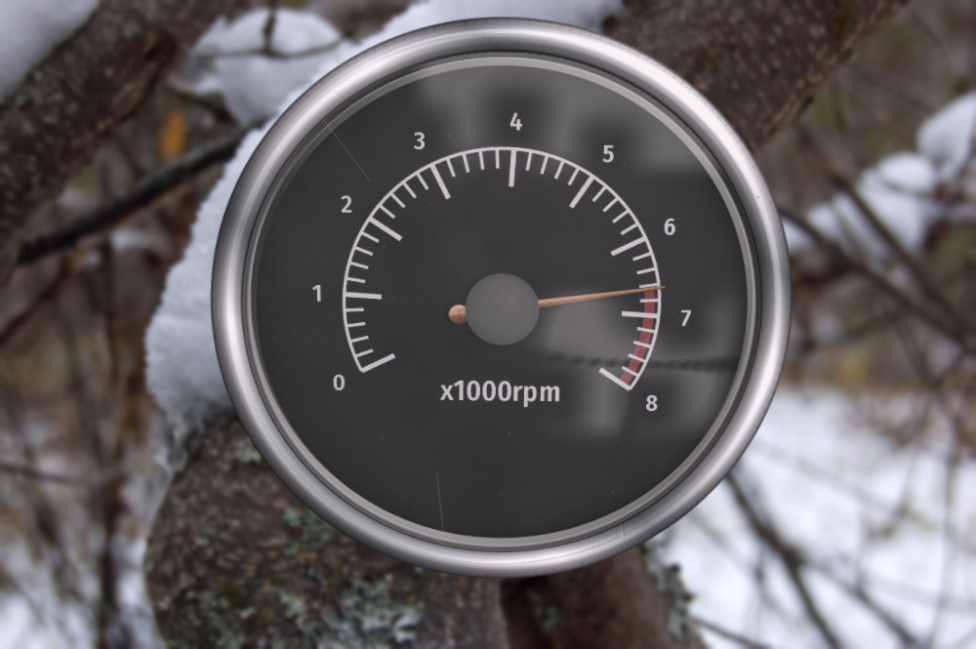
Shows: 6600 rpm
